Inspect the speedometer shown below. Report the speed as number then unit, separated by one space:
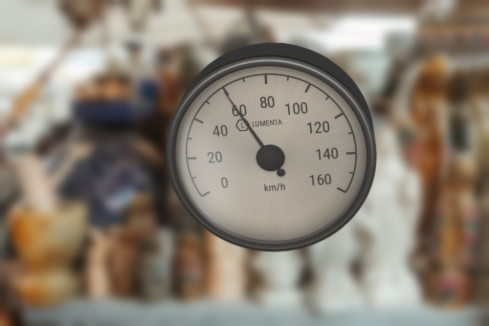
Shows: 60 km/h
